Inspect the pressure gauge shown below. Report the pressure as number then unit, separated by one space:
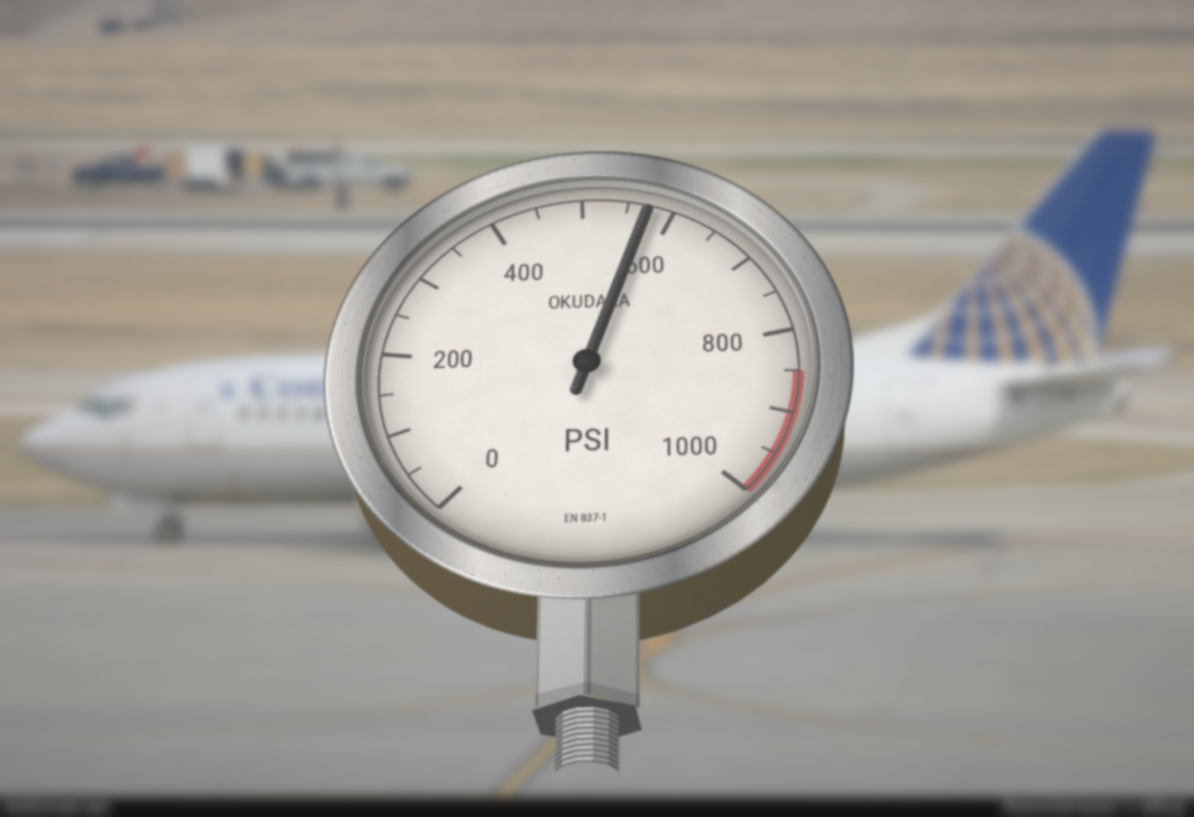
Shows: 575 psi
